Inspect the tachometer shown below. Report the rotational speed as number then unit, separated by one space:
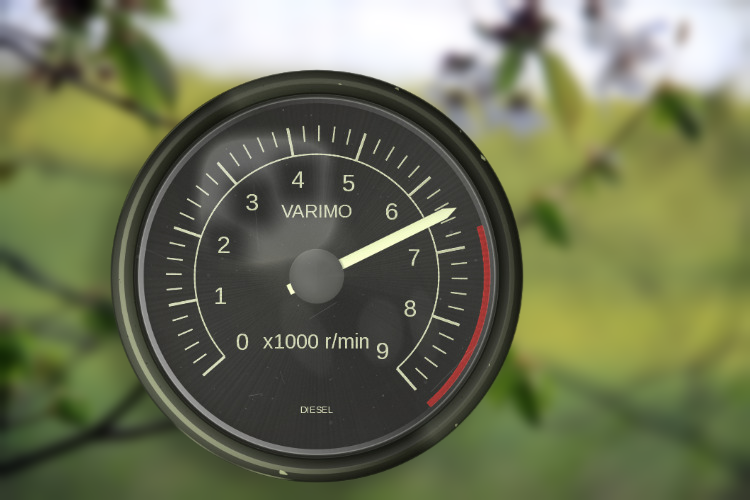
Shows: 6500 rpm
